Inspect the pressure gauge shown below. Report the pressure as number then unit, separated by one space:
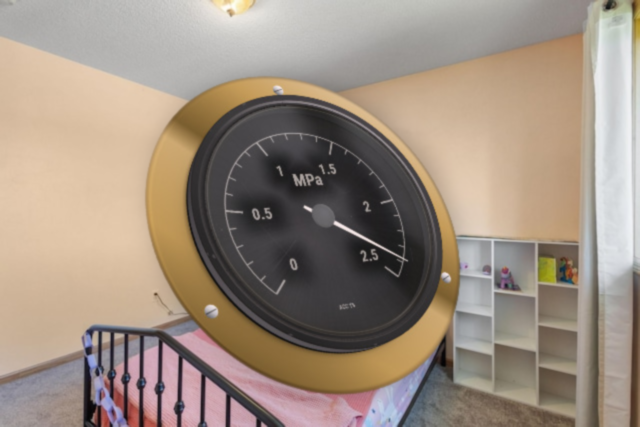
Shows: 2.4 MPa
